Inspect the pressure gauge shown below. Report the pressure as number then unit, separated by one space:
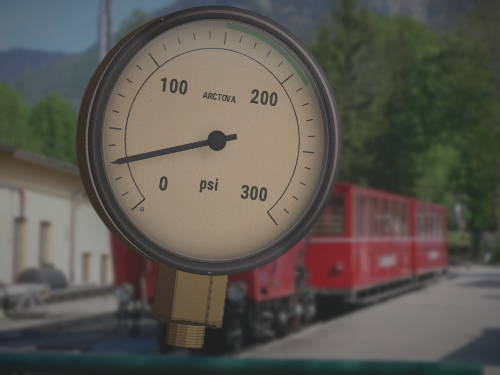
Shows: 30 psi
